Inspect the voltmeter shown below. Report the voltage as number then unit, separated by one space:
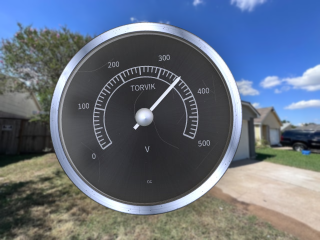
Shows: 350 V
